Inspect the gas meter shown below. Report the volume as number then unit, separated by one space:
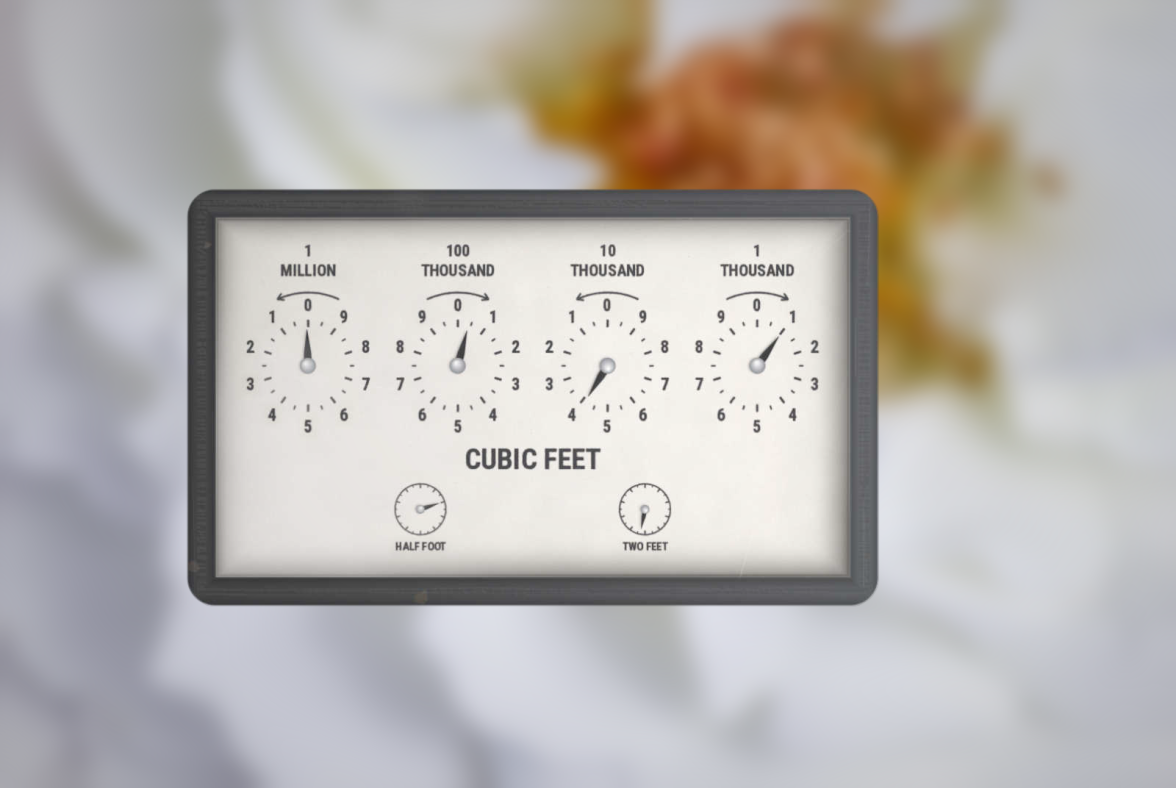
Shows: 4100 ft³
